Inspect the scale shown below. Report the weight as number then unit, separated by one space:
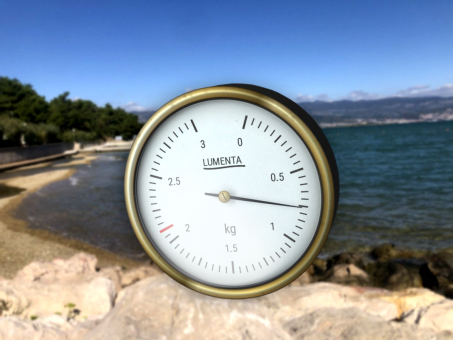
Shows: 0.75 kg
